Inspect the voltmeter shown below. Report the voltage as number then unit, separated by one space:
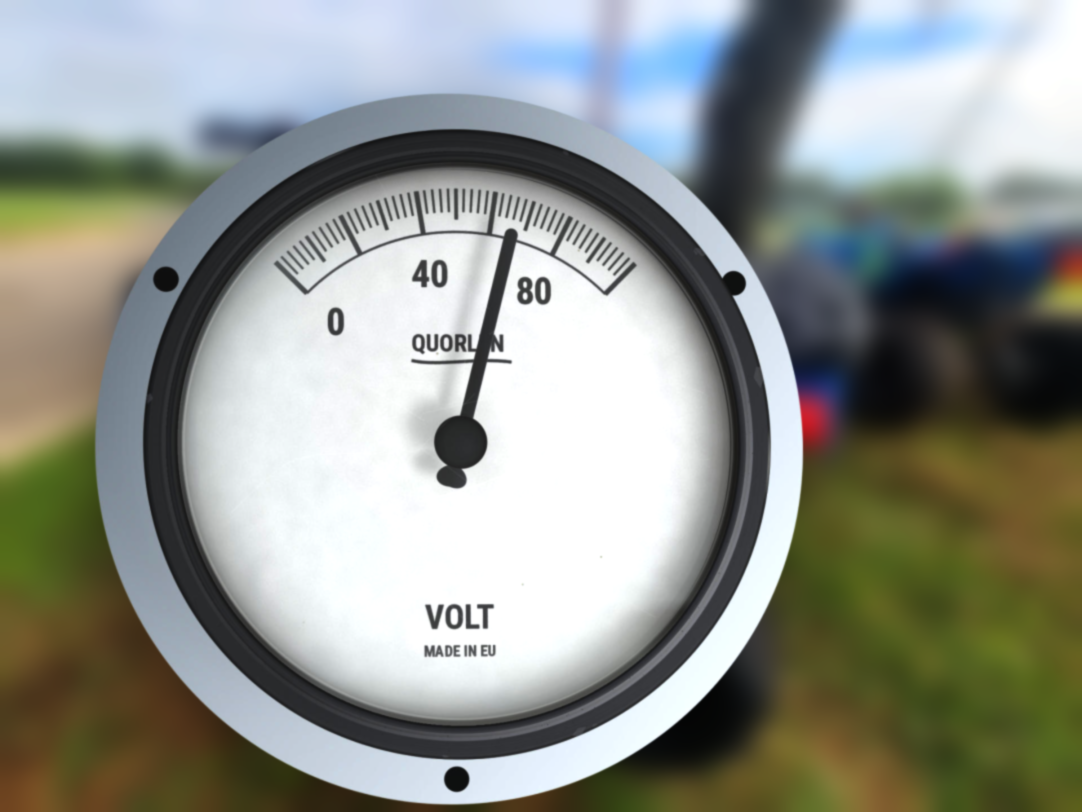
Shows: 66 V
